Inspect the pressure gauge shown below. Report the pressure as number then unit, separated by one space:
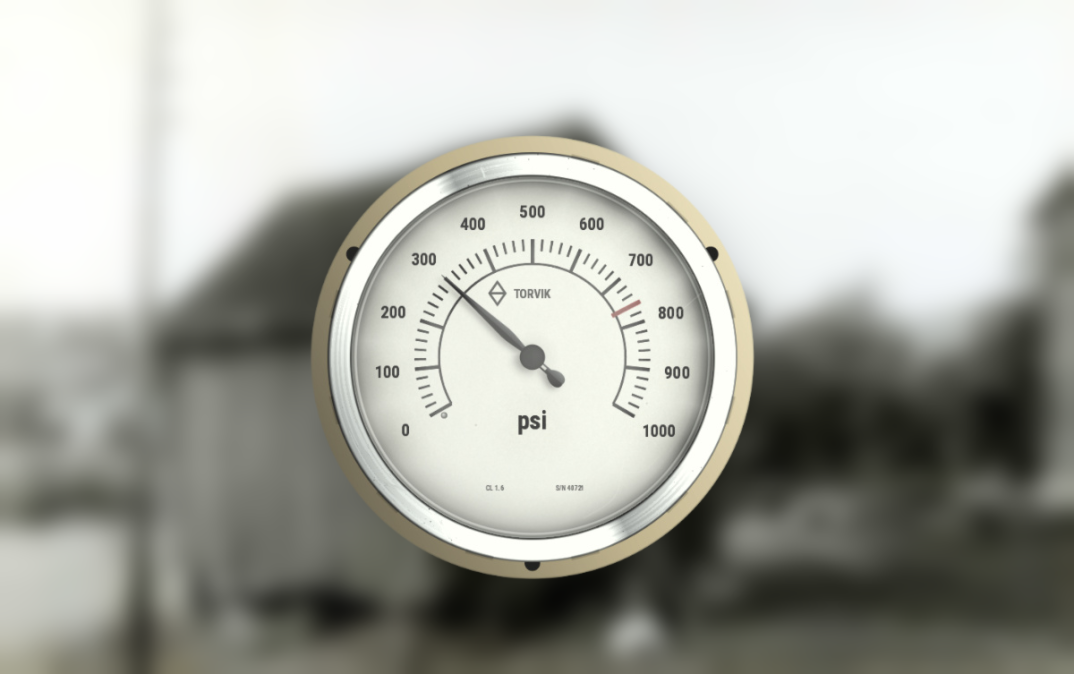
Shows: 300 psi
